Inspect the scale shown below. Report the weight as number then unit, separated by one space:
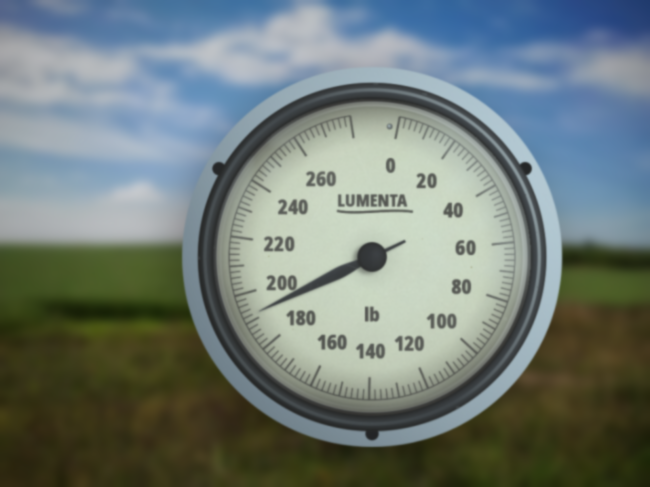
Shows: 192 lb
